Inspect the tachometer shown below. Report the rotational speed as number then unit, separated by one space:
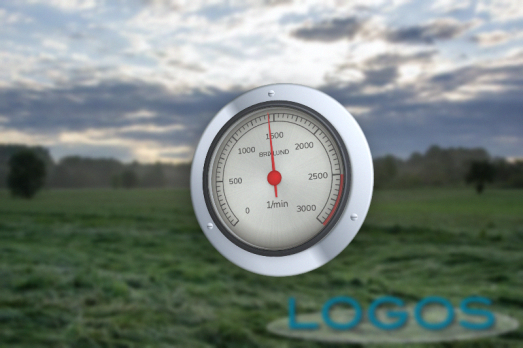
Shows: 1450 rpm
